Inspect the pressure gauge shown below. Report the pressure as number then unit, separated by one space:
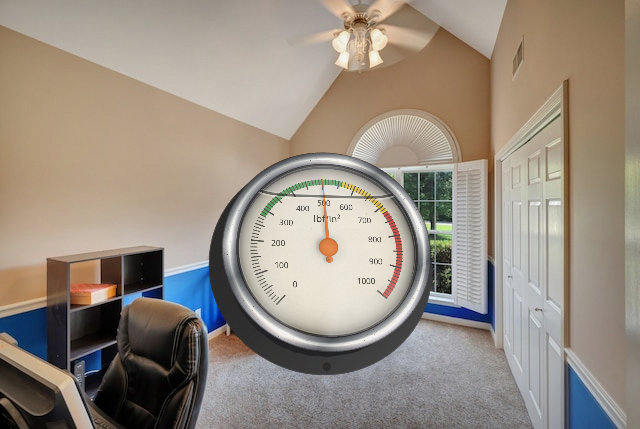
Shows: 500 psi
